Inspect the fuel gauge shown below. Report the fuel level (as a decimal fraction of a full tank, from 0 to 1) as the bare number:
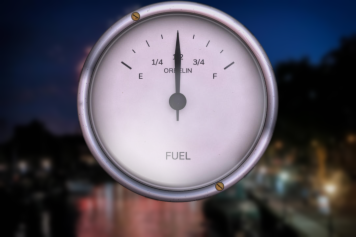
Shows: 0.5
